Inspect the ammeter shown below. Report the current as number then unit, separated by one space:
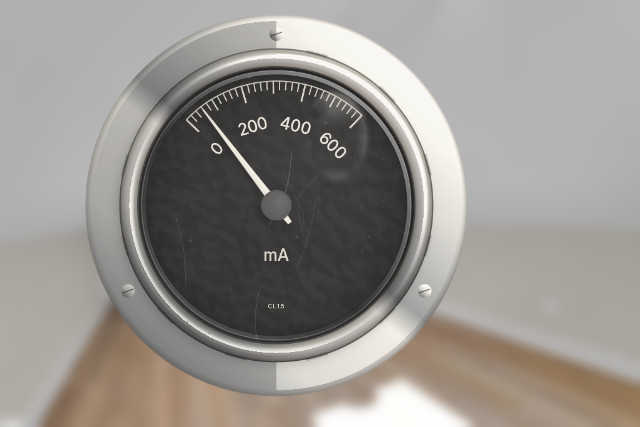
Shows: 60 mA
